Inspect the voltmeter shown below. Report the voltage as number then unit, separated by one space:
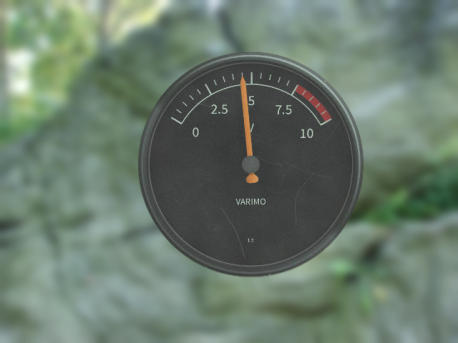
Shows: 4.5 V
